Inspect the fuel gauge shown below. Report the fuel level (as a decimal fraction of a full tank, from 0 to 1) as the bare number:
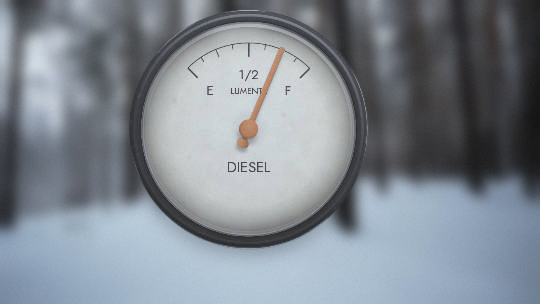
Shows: 0.75
